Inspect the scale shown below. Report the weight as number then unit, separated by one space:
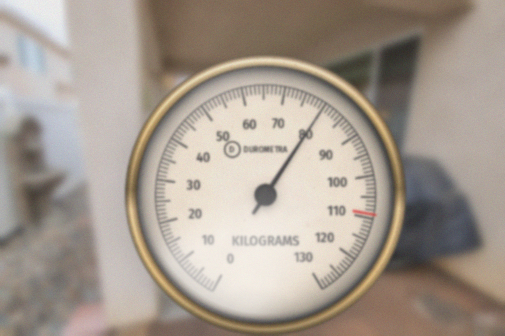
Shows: 80 kg
